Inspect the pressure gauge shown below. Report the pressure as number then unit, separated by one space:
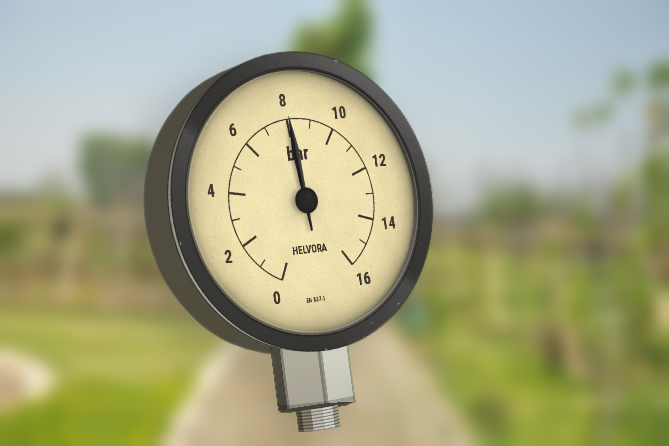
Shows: 8 bar
